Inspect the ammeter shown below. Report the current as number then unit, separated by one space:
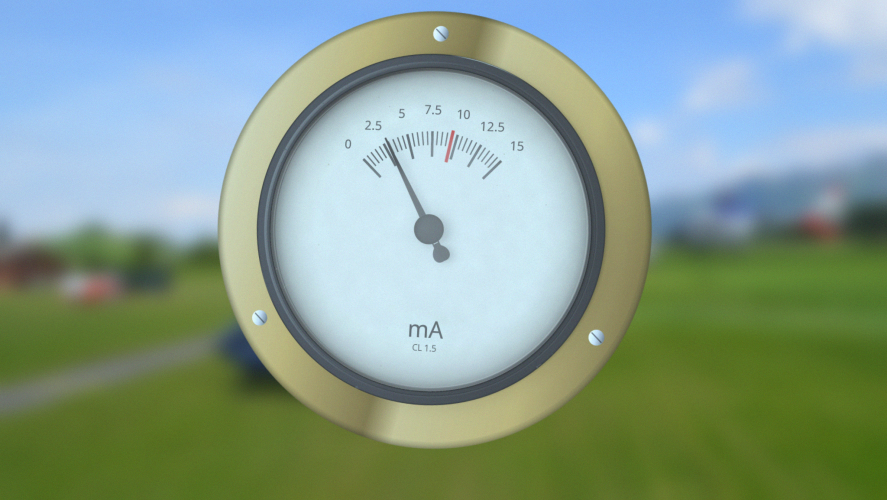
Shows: 3 mA
